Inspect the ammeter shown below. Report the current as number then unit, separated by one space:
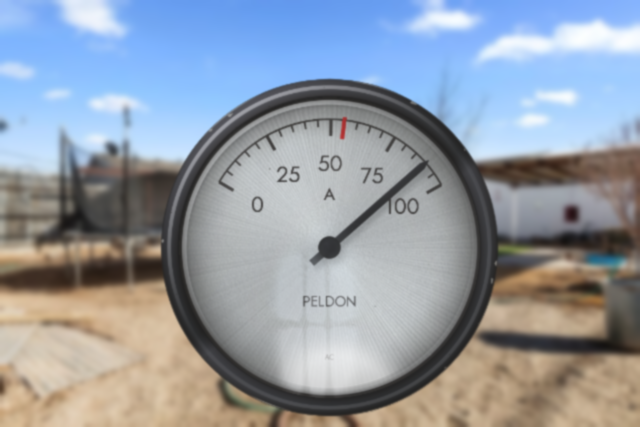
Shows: 90 A
